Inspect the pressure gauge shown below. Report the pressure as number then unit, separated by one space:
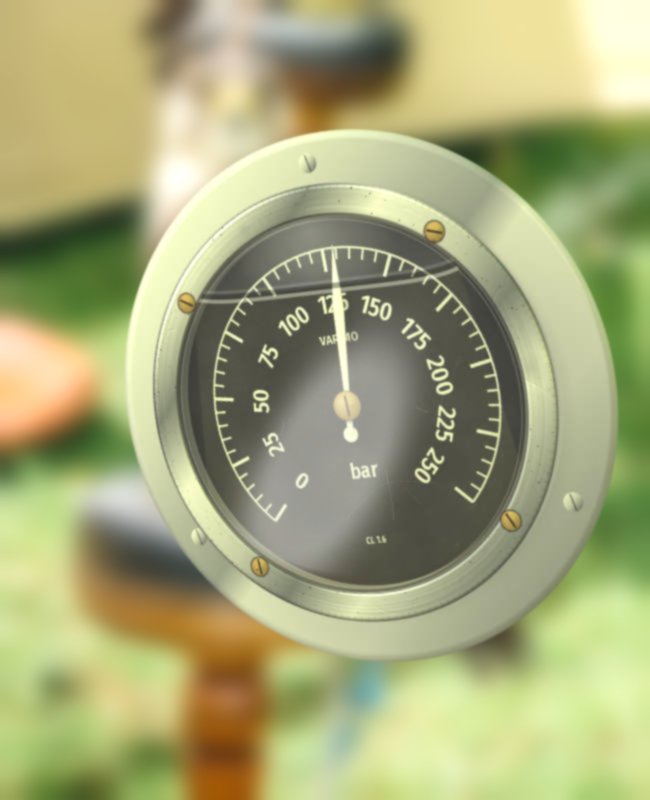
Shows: 130 bar
